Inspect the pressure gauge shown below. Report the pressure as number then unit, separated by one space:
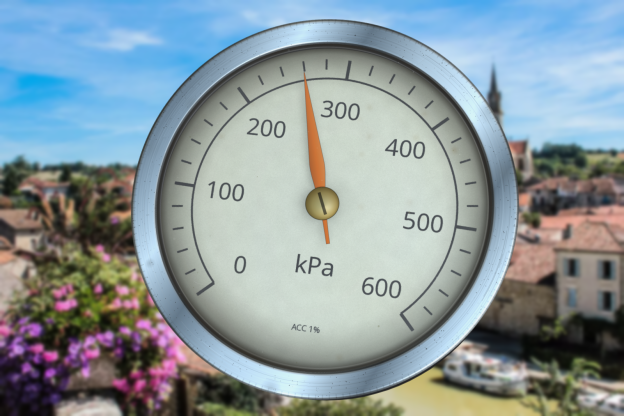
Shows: 260 kPa
